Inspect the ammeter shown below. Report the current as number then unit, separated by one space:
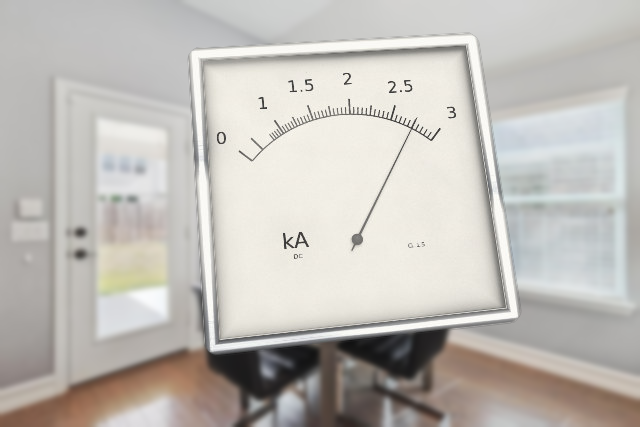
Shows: 2.75 kA
